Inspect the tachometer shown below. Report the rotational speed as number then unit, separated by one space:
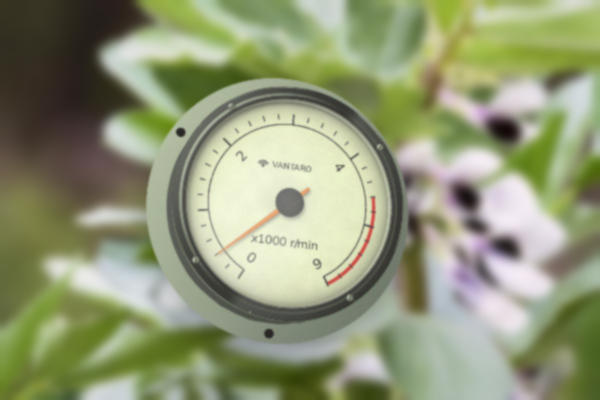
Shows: 400 rpm
